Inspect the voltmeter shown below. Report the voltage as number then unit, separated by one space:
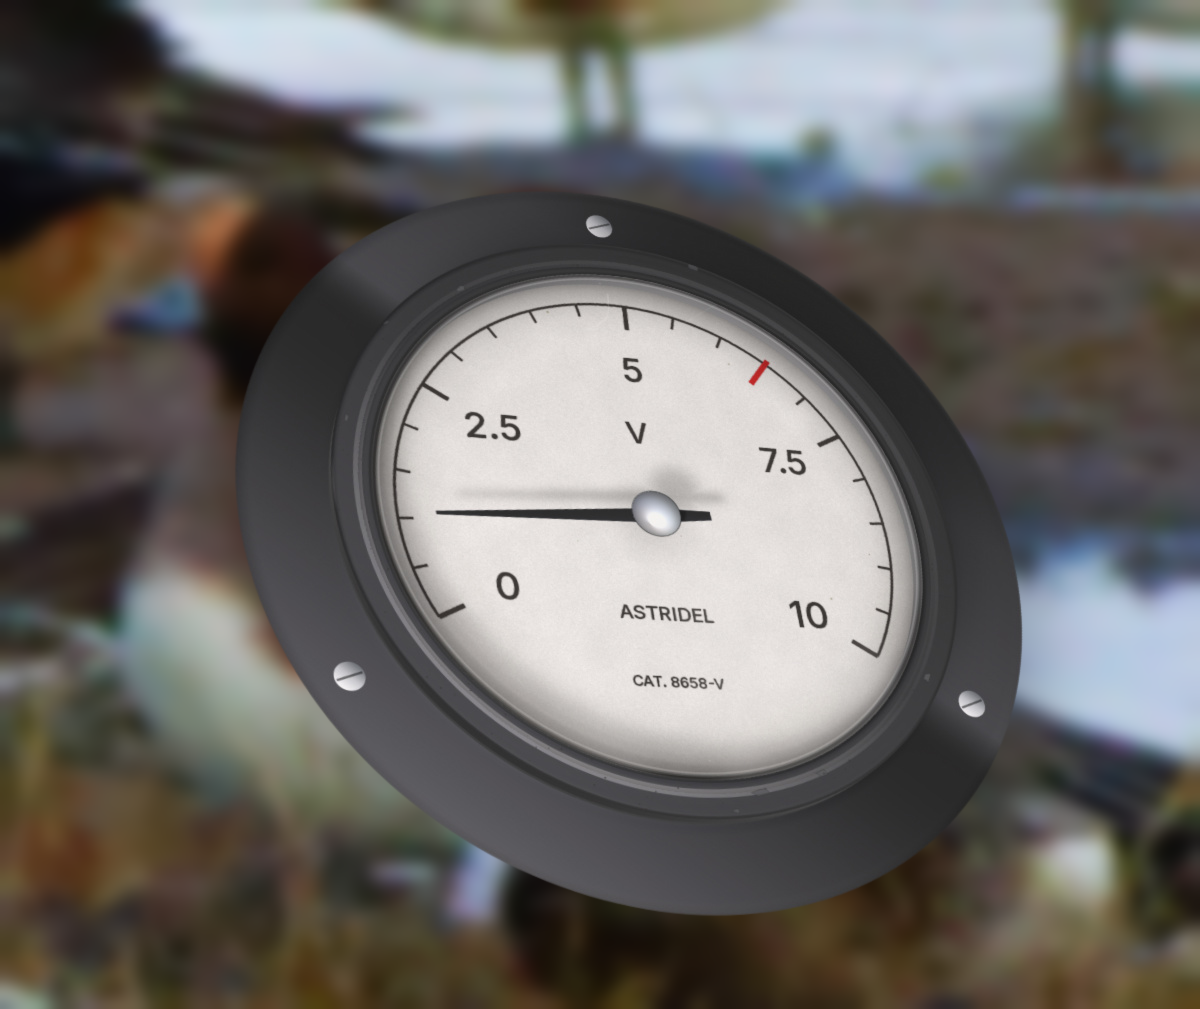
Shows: 1 V
